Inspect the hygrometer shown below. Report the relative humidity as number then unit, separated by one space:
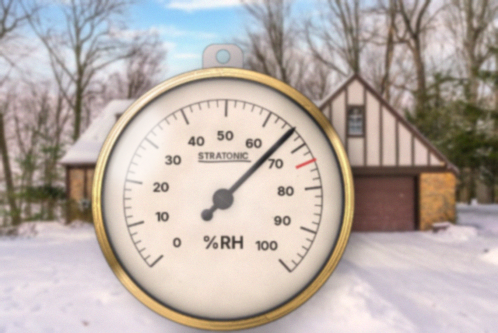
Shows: 66 %
